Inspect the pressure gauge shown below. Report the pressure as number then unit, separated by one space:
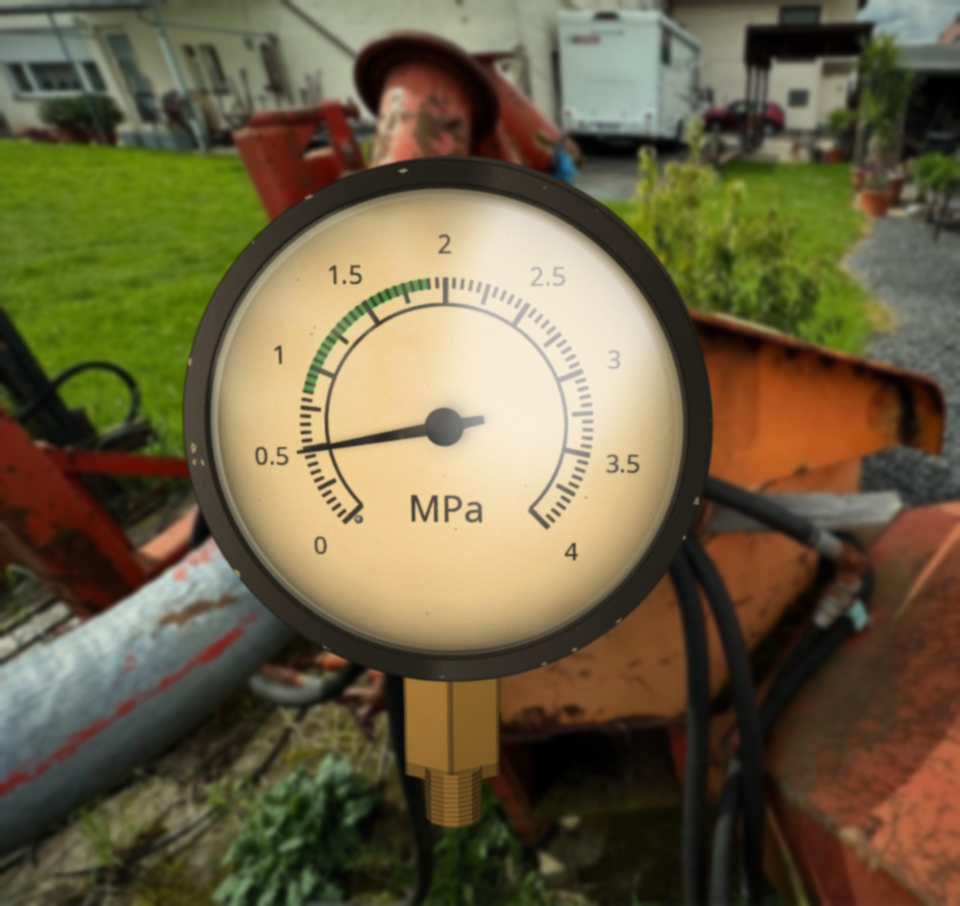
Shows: 0.5 MPa
